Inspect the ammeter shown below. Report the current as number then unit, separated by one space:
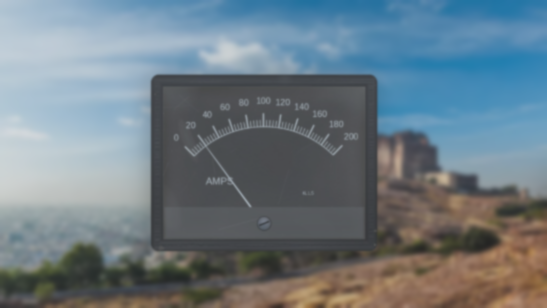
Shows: 20 A
